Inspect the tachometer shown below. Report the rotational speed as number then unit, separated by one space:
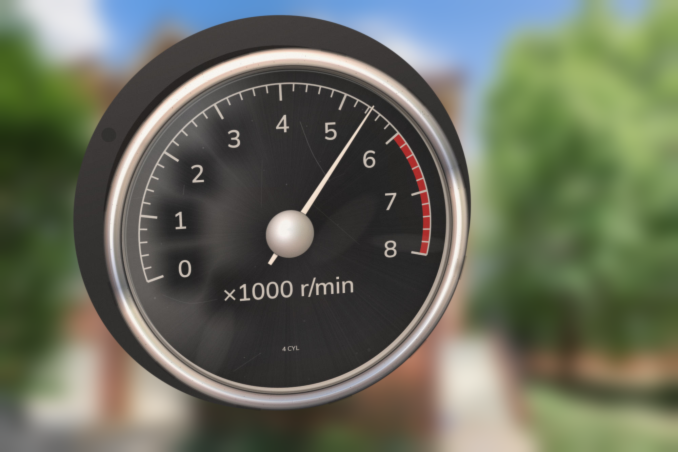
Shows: 5400 rpm
